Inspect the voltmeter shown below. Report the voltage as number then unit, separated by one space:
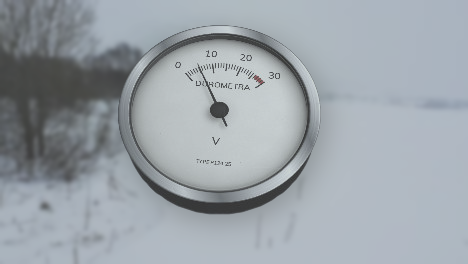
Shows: 5 V
